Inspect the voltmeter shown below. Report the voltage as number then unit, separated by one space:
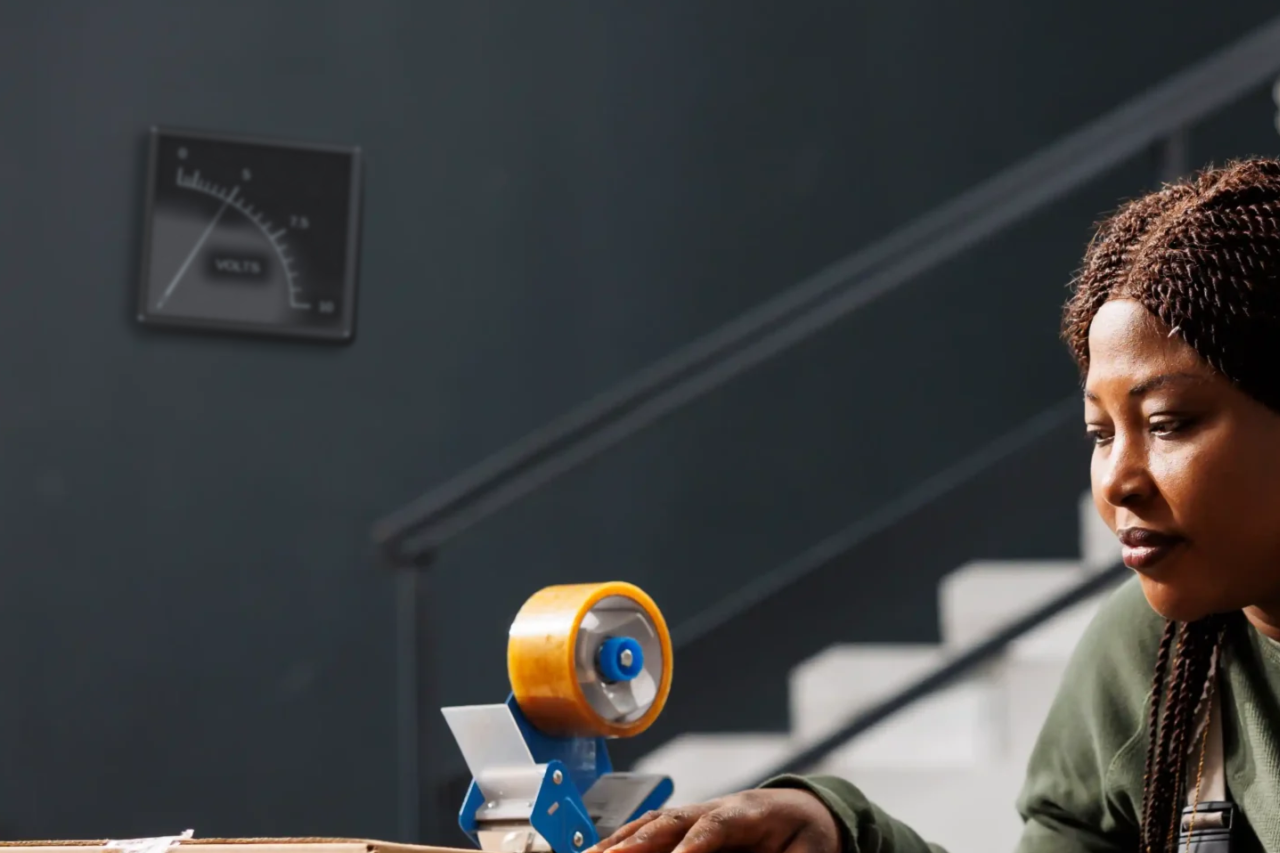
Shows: 5 V
